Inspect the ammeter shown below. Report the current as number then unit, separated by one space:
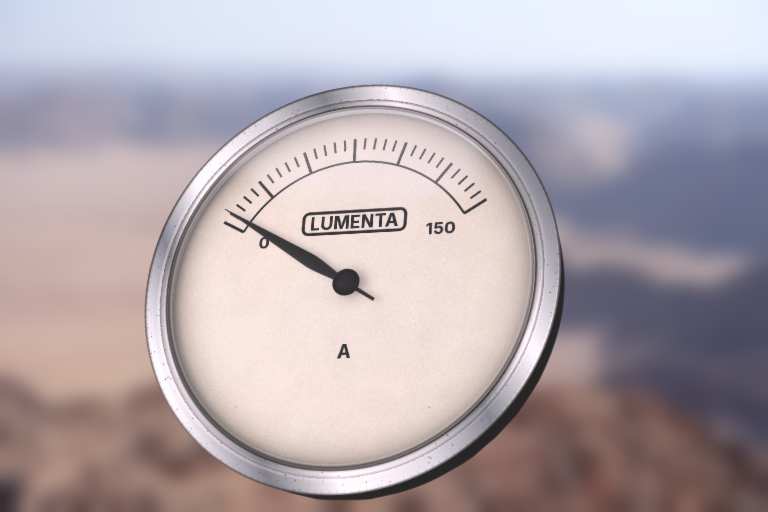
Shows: 5 A
